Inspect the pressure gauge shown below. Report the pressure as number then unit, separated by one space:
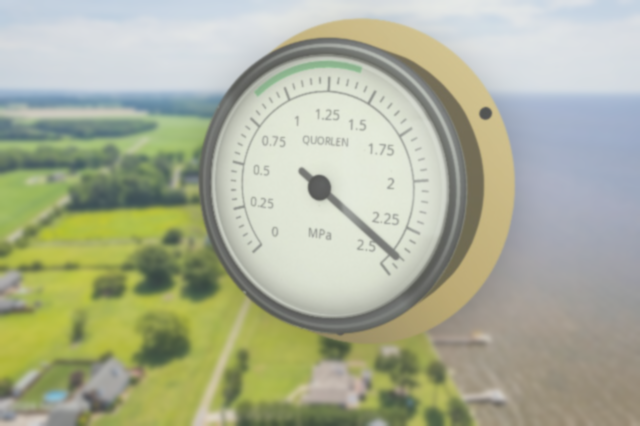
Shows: 2.4 MPa
